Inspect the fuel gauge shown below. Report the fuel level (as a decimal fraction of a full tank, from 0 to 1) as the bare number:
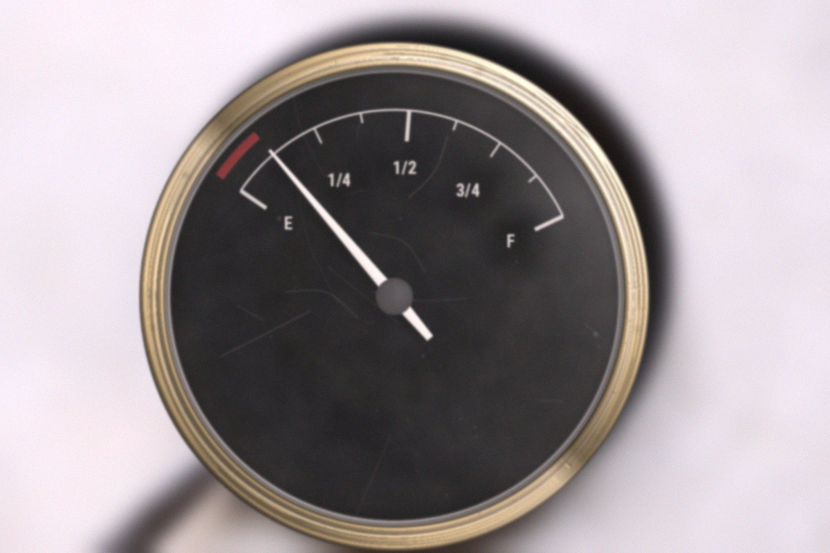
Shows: 0.125
